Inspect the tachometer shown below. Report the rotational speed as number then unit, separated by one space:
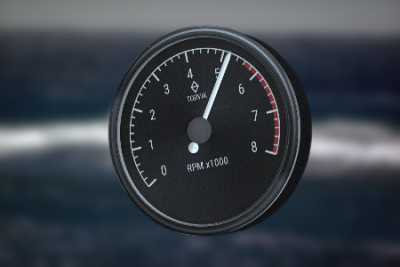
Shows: 5200 rpm
